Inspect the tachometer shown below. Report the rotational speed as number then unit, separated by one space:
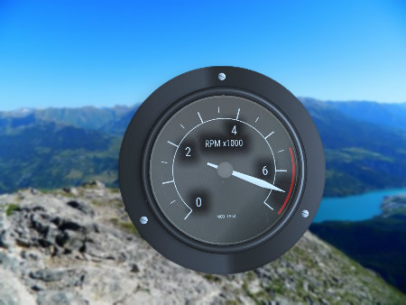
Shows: 6500 rpm
